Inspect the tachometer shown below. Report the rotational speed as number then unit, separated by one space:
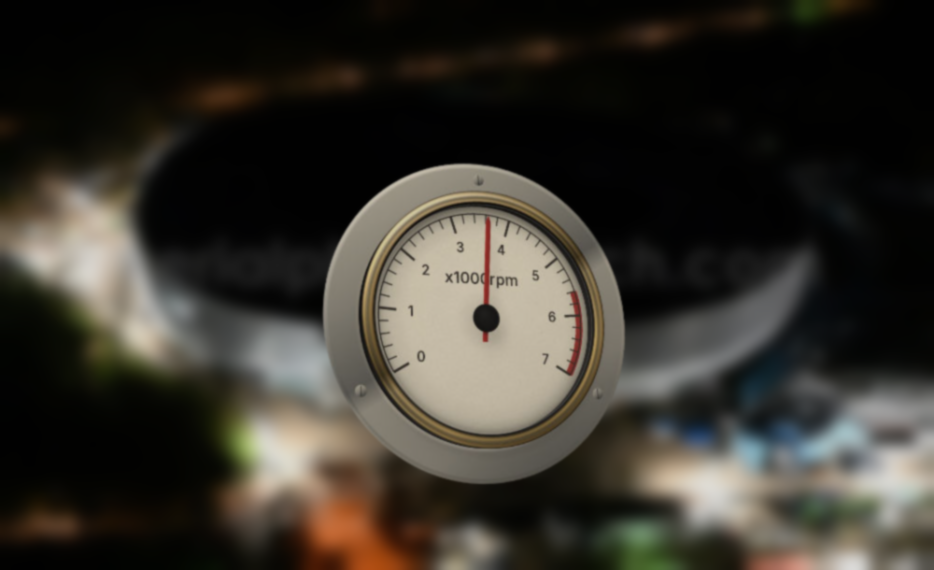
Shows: 3600 rpm
